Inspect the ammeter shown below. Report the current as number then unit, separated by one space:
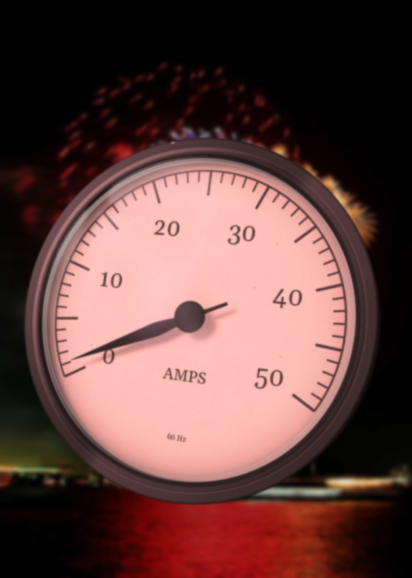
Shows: 1 A
